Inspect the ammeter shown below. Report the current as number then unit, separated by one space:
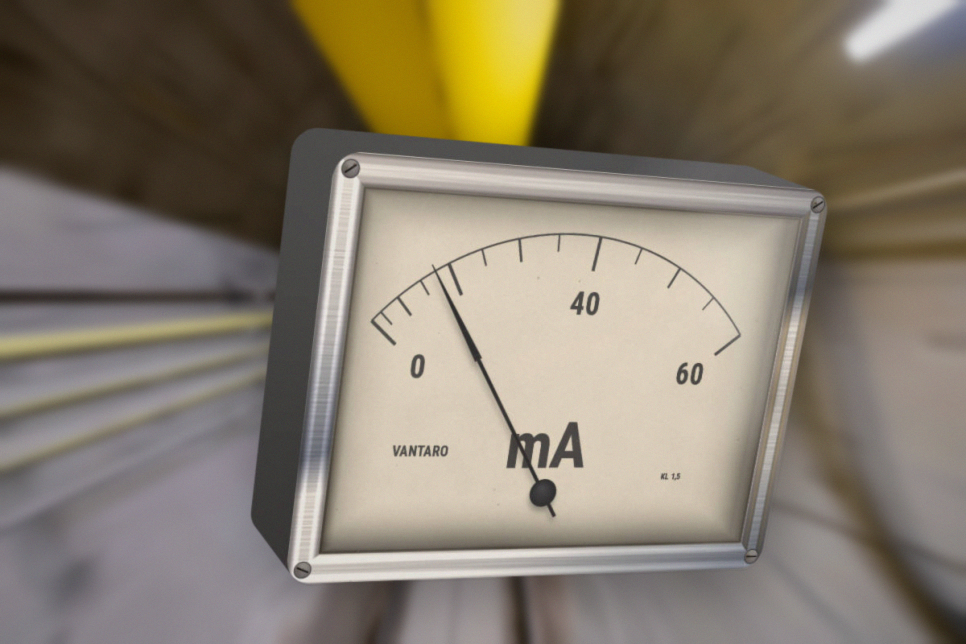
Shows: 17.5 mA
